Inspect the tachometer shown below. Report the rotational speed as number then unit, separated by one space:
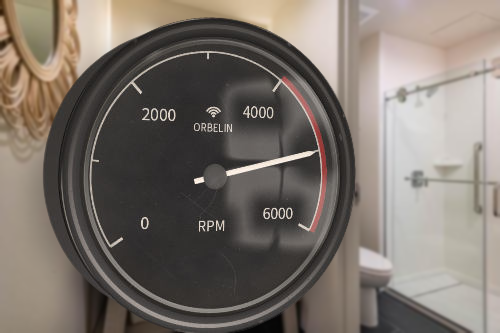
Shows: 5000 rpm
